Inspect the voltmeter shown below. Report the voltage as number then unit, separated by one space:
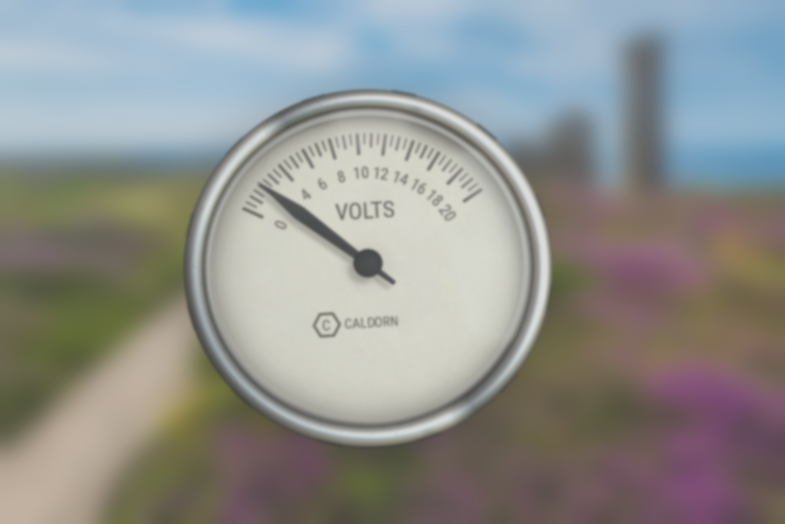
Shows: 2 V
